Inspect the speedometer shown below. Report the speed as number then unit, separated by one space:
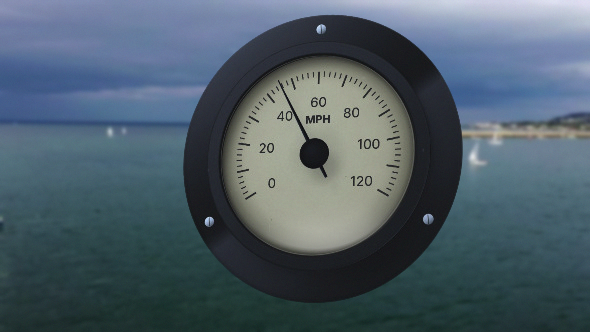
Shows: 46 mph
